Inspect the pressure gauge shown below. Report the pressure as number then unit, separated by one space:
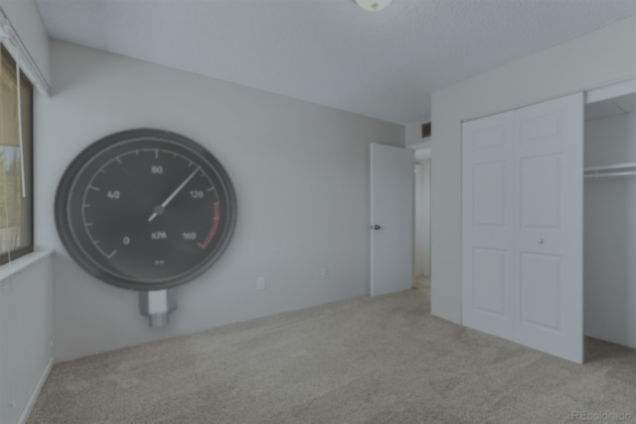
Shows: 105 kPa
